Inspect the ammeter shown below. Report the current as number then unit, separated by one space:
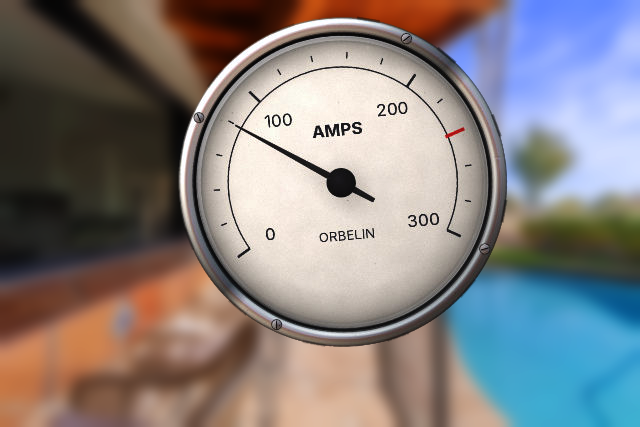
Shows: 80 A
